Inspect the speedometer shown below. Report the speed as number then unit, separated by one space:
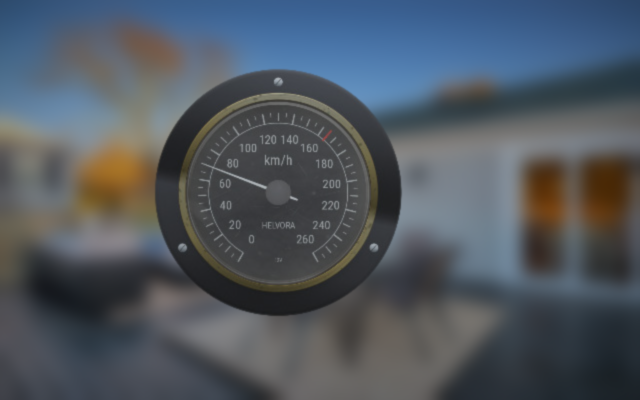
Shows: 70 km/h
